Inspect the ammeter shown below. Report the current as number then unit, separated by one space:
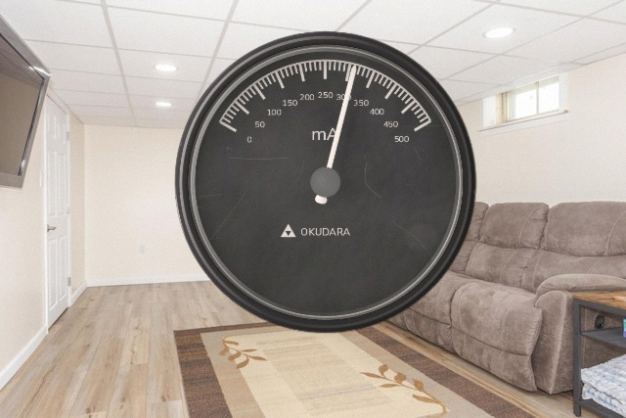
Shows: 310 mA
